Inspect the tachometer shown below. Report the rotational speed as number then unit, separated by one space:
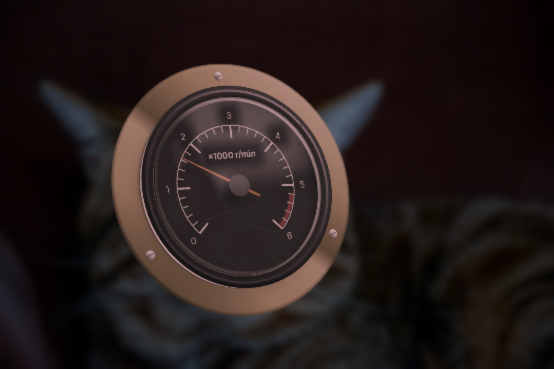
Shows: 1600 rpm
